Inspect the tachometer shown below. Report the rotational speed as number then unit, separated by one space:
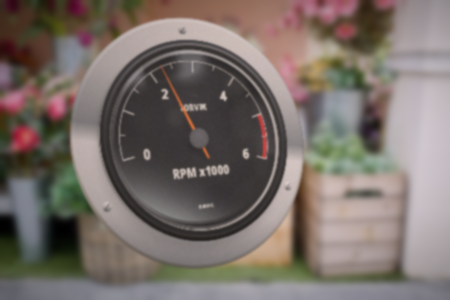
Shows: 2250 rpm
